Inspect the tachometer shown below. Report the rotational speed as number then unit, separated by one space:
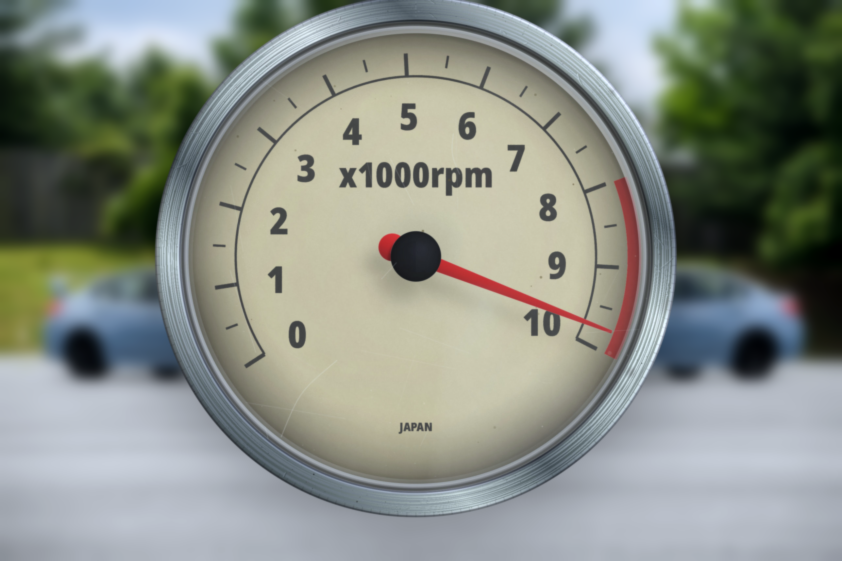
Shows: 9750 rpm
